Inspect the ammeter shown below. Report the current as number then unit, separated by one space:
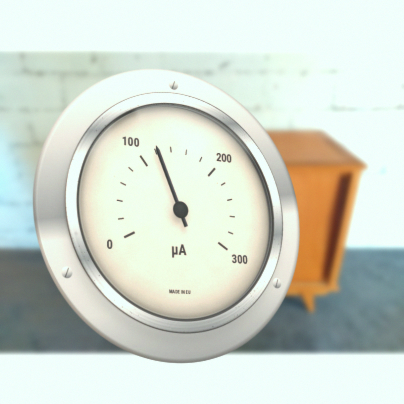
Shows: 120 µA
